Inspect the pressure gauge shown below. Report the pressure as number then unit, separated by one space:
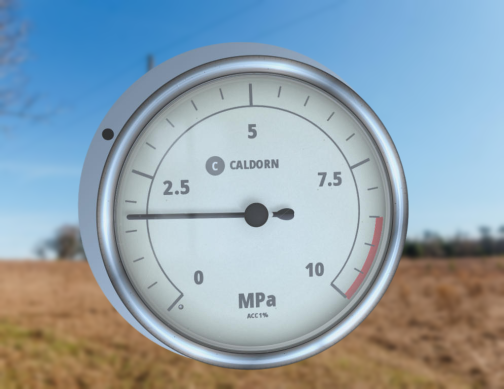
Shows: 1.75 MPa
